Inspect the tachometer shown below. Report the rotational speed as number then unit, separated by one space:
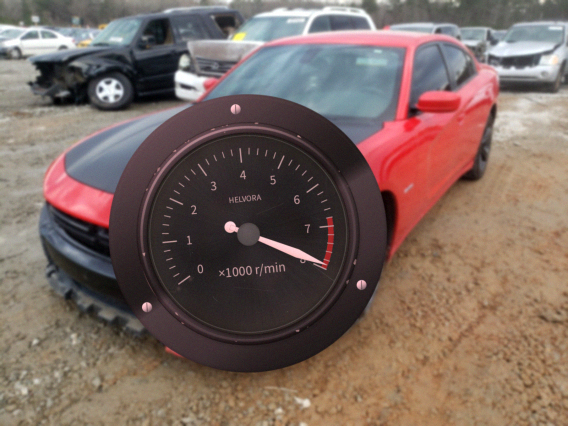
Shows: 7900 rpm
